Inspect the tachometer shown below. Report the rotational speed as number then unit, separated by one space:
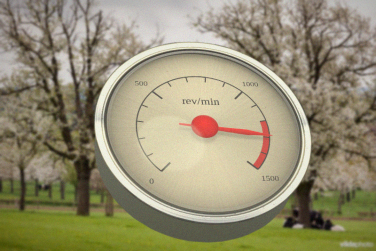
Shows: 1300 rpm
